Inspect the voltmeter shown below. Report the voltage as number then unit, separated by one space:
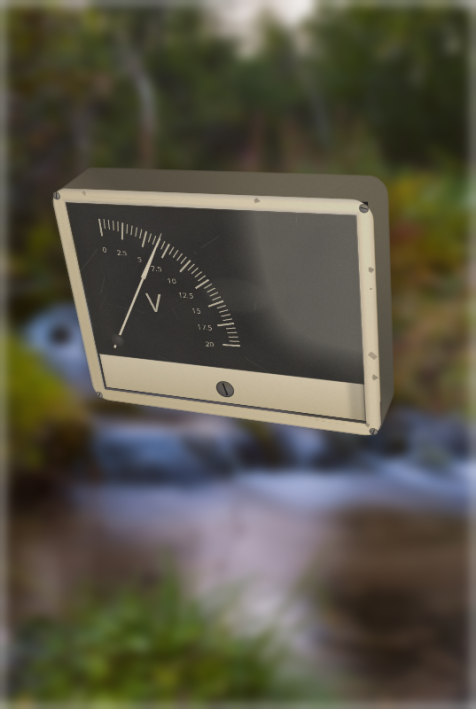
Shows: 6.5 V
